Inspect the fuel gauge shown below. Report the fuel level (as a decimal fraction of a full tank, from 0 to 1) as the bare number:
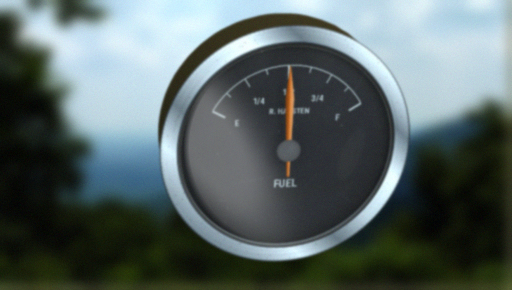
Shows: 0.5
